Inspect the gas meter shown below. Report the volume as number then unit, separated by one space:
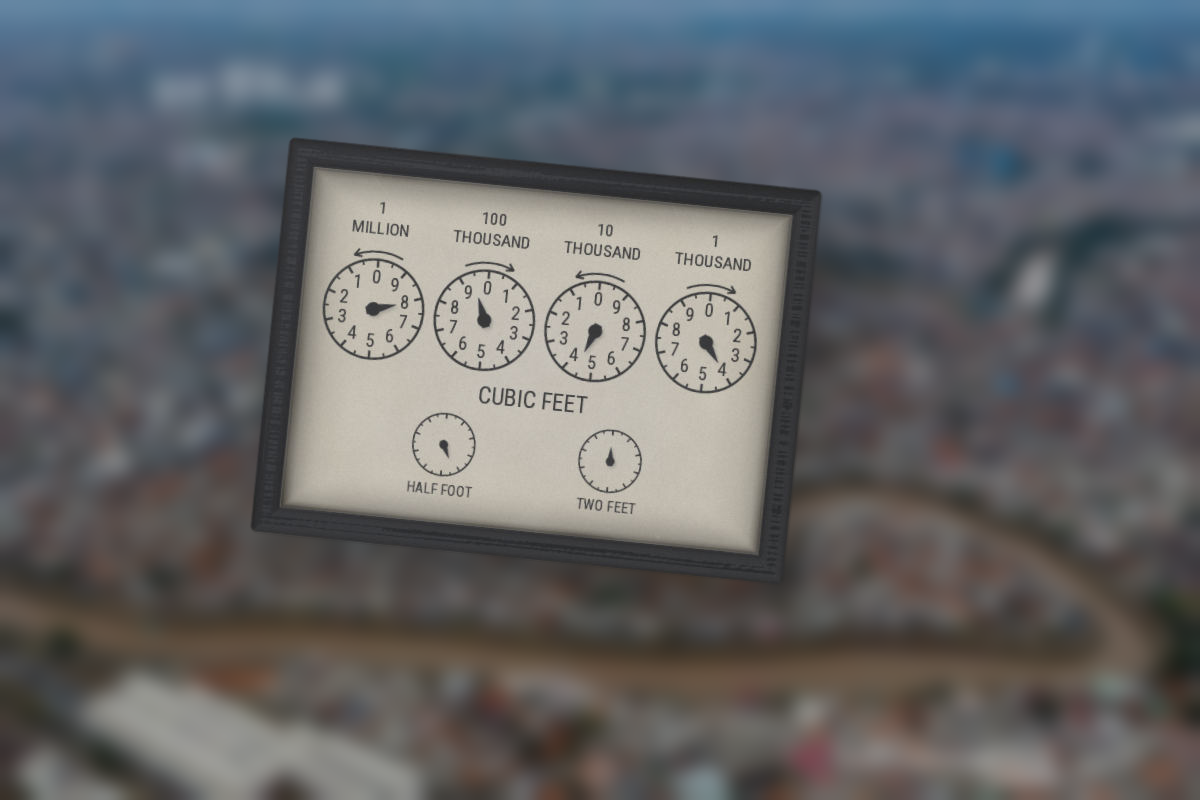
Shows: 794400 ft³
